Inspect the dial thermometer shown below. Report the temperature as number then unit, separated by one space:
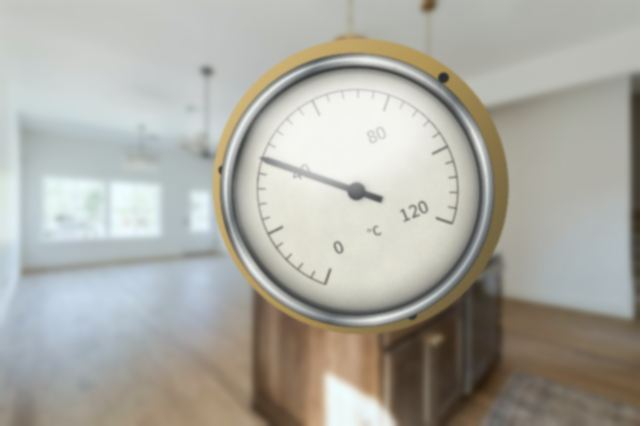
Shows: 40 °C
